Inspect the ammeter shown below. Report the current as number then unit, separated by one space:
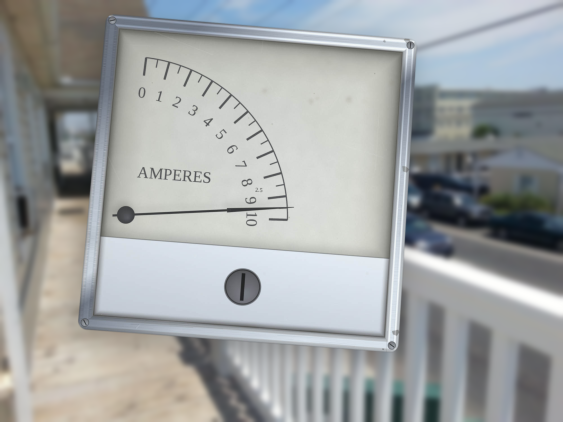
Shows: 9.5 A
